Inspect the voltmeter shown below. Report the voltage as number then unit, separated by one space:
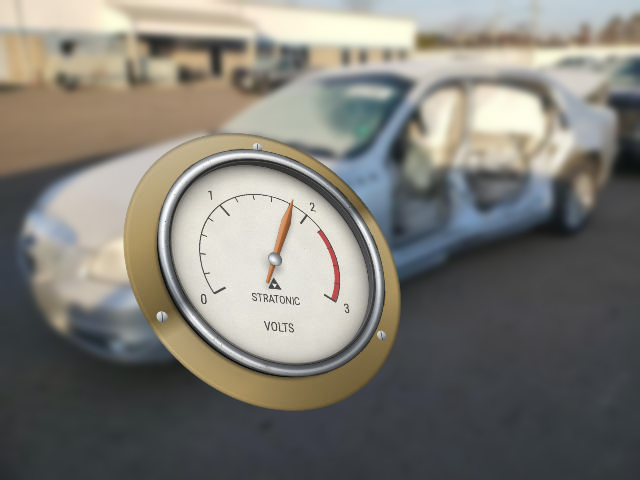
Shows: 1.8 V
